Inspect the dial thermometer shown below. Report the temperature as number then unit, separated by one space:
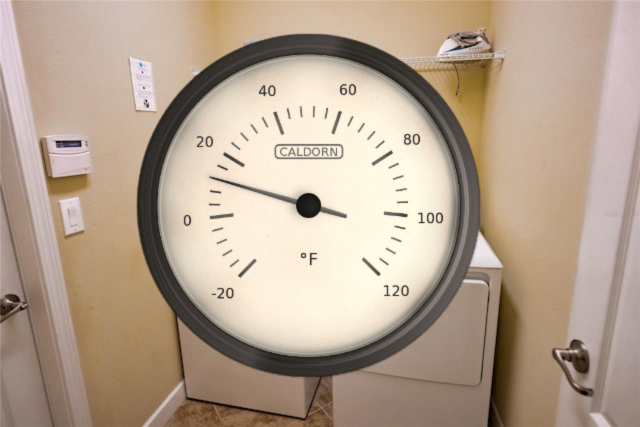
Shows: 12 °F
